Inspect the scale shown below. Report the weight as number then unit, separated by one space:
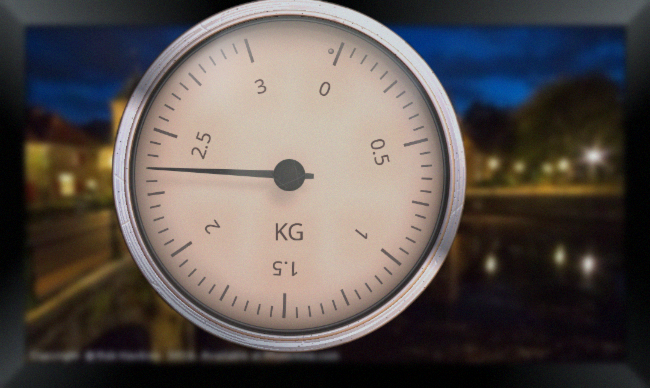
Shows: 2.35 kg
